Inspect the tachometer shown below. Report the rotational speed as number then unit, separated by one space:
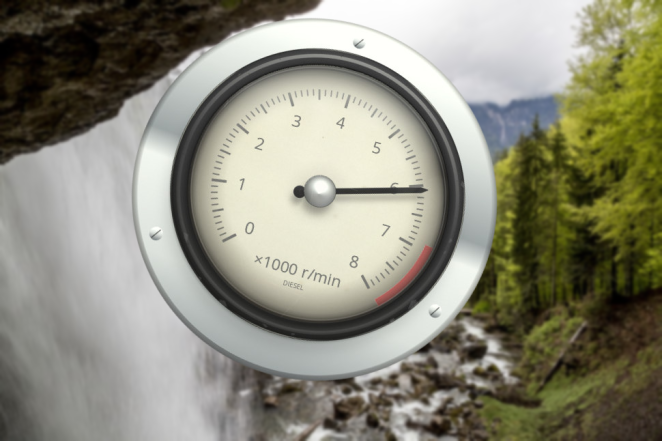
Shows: 6100 rpm
